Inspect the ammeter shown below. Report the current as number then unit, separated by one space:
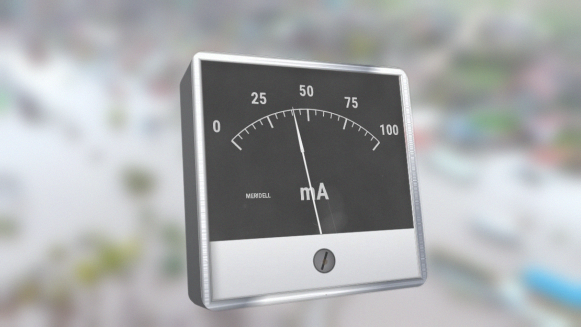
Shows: 40 mA
